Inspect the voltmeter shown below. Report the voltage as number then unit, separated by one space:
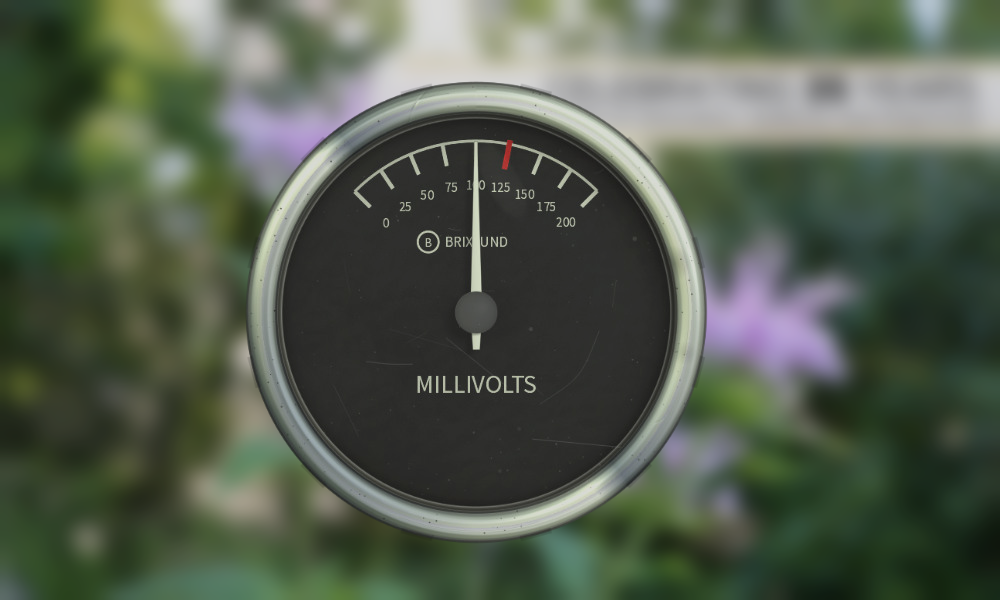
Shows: 100 mV
